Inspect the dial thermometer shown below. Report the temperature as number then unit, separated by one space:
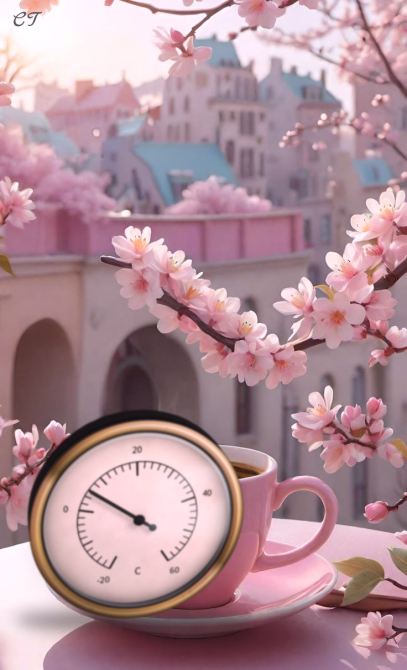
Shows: 6 °C
